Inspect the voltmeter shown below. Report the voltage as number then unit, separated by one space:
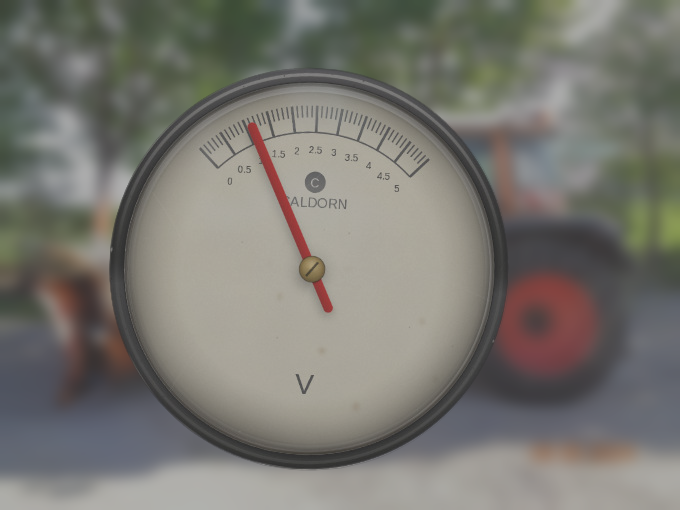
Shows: 1.1 V
